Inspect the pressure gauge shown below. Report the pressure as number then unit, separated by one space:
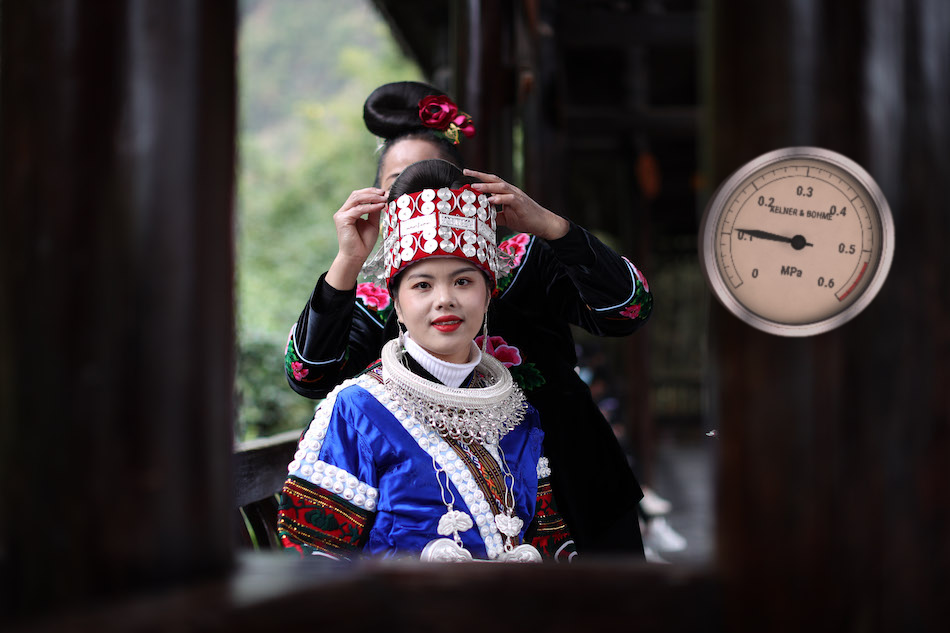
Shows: 0.11 MPa
